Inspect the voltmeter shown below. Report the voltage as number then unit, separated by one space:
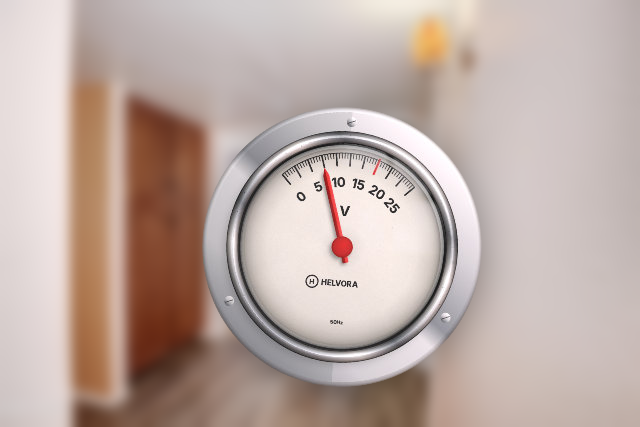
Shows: 7.5 V
